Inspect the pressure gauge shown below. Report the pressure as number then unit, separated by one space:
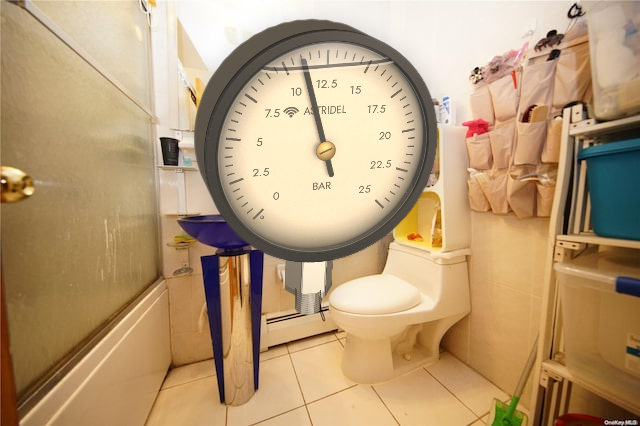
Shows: 11 bar
